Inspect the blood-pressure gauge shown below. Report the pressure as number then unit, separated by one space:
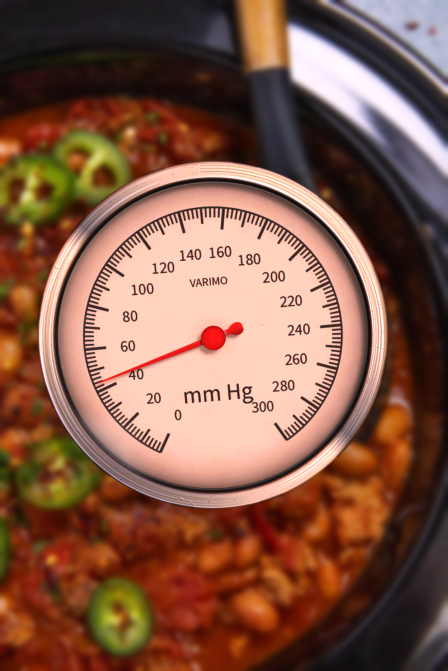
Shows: 44 mmHg
